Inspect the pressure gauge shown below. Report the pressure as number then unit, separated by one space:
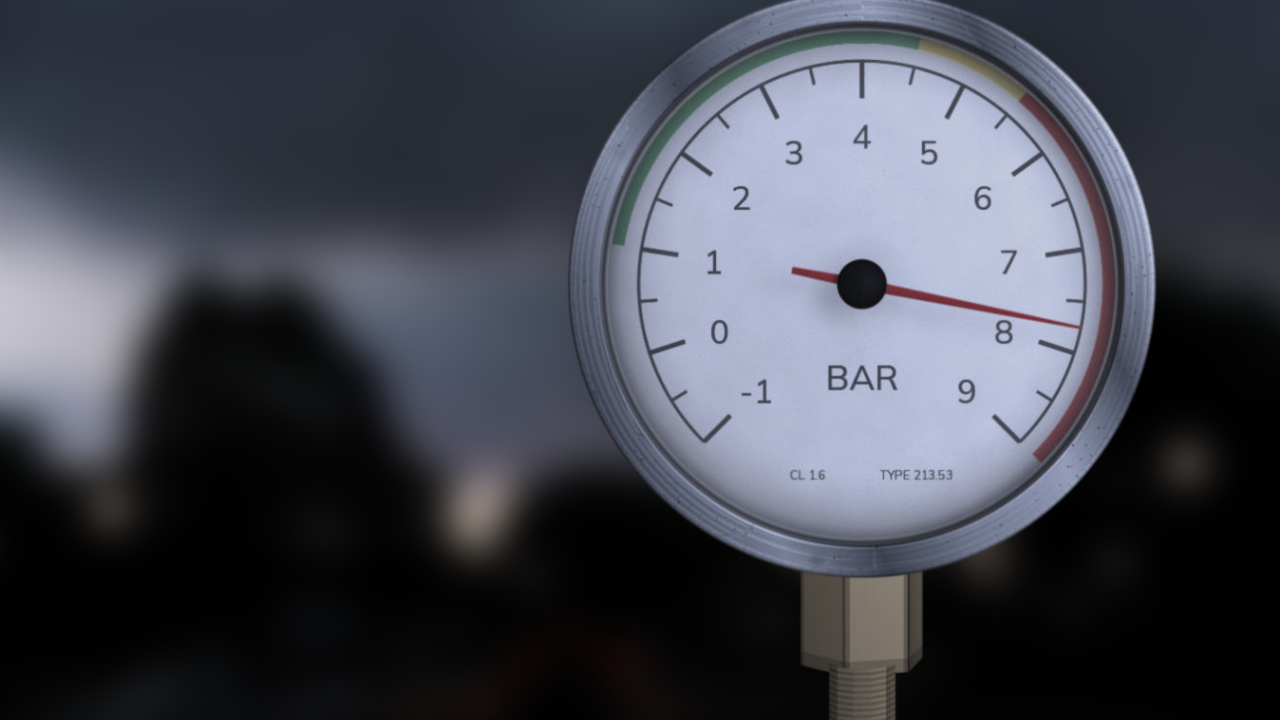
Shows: 7.75 bar
